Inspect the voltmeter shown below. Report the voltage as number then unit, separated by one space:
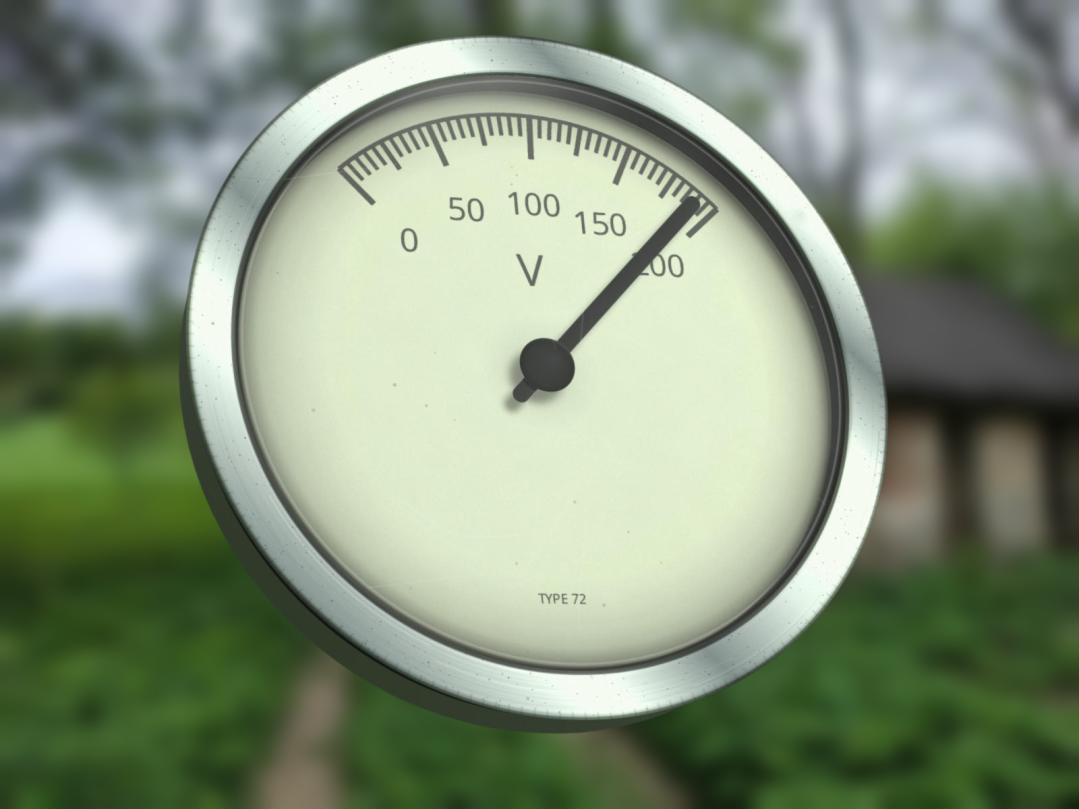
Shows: 190 V
